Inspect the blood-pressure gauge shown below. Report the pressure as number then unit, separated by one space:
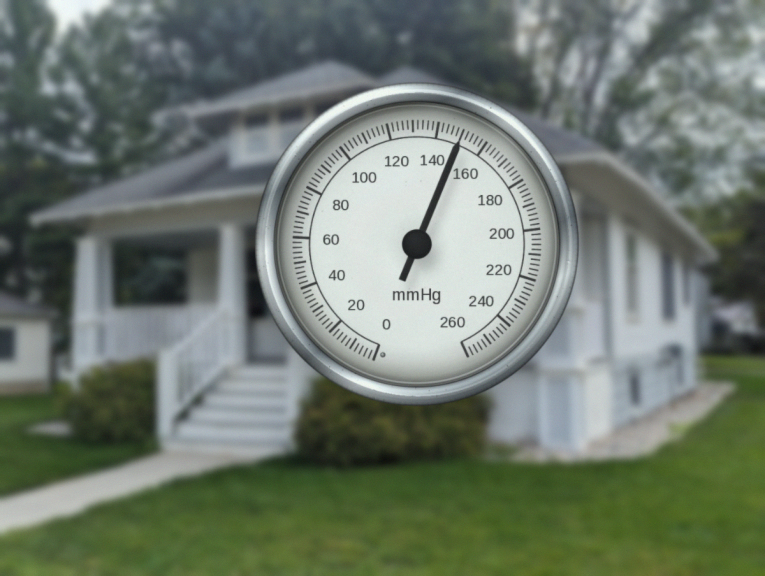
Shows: 150 mmHg
